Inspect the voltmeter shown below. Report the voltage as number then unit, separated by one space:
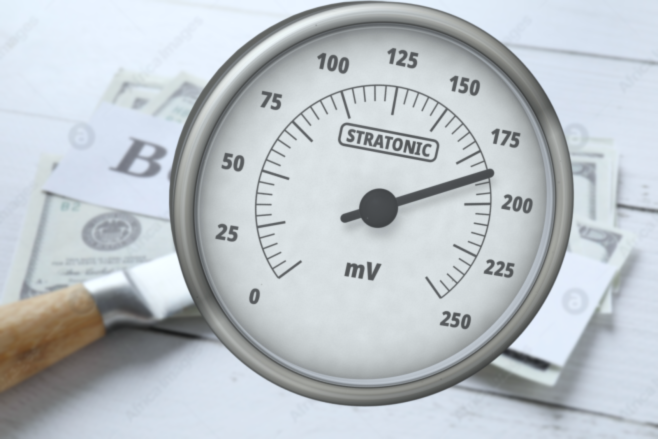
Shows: 185 mV
